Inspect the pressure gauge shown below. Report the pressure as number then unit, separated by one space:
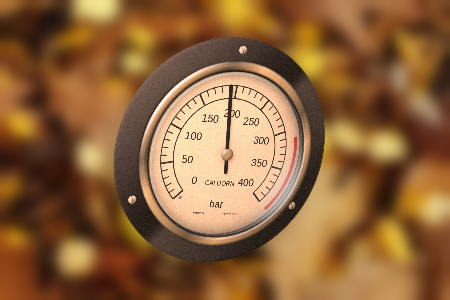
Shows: 190 bar
